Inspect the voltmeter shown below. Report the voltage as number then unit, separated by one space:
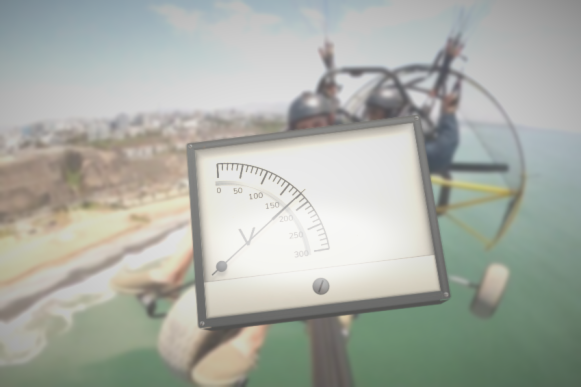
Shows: 180 V
